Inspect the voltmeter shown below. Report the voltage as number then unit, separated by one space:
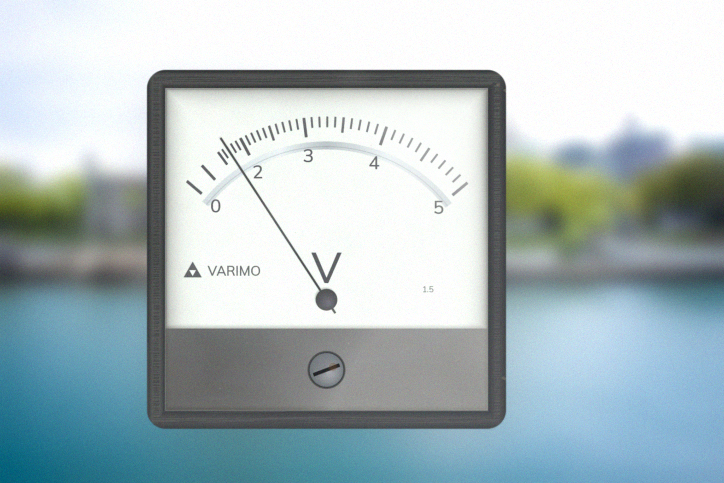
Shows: 1.7 V
